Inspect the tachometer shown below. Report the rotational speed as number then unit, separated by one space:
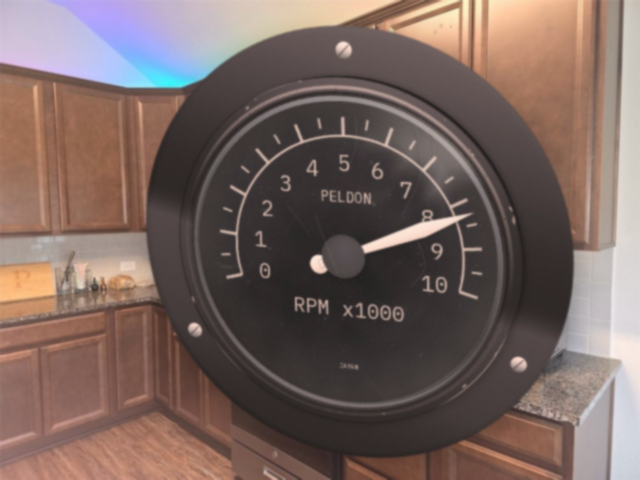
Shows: 8250 rpm
